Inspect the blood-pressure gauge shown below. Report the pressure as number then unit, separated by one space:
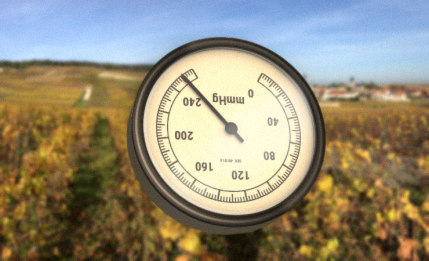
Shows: 250 mmHg
